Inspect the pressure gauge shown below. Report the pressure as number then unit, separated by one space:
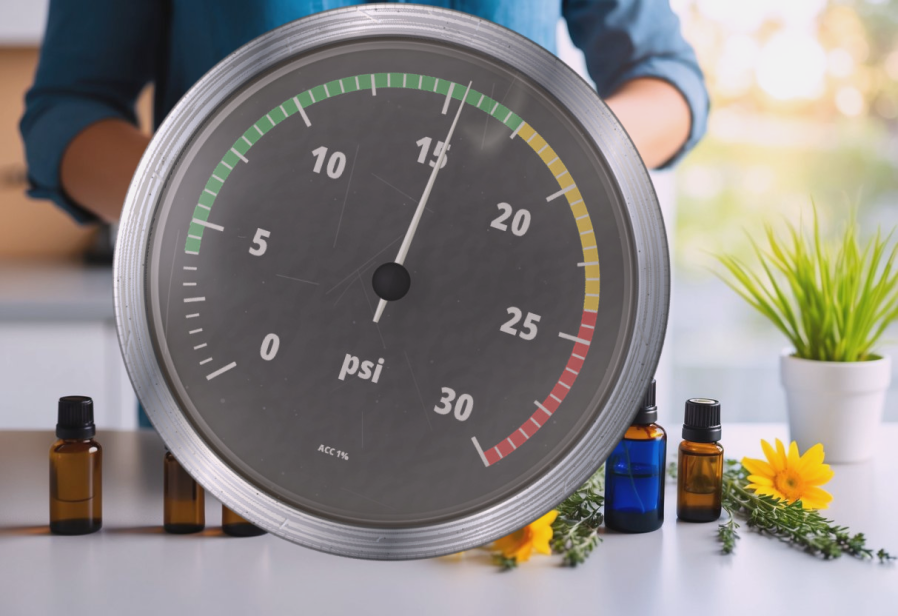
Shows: 15.5 psi
